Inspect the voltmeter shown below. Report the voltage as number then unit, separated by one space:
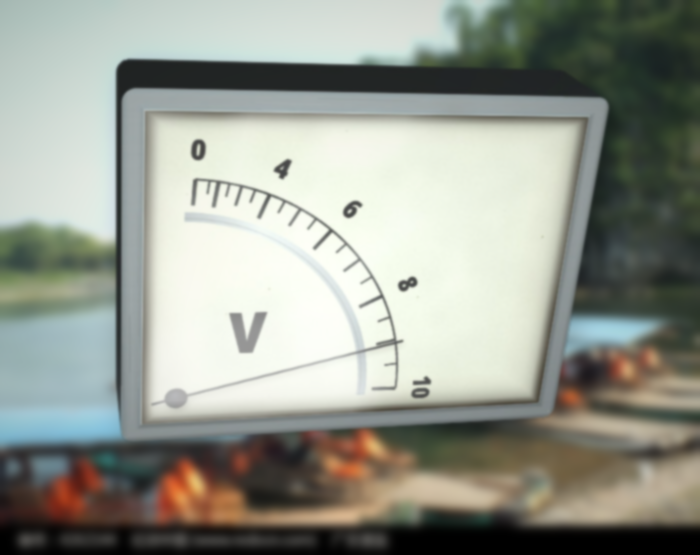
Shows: 9 V
